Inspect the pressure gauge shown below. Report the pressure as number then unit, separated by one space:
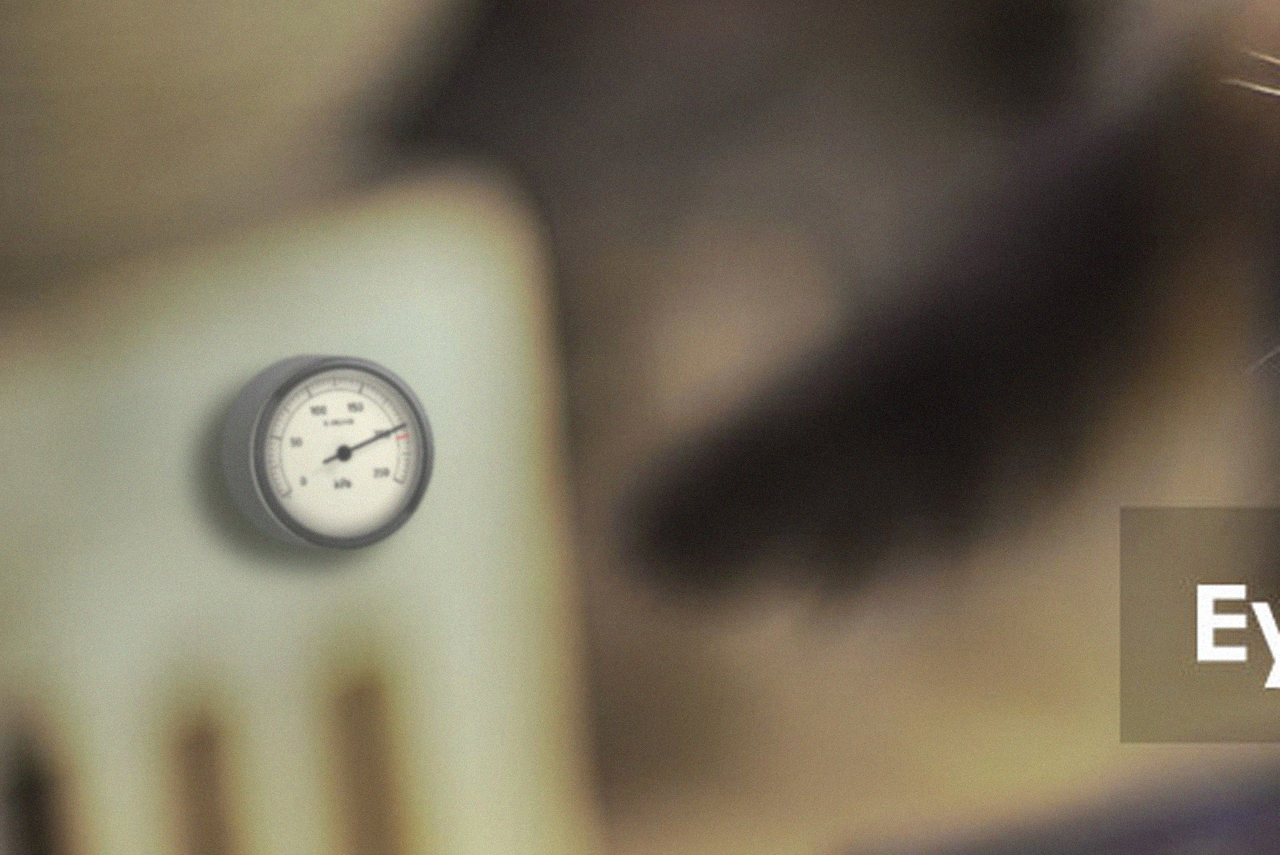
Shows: 200 kPa
